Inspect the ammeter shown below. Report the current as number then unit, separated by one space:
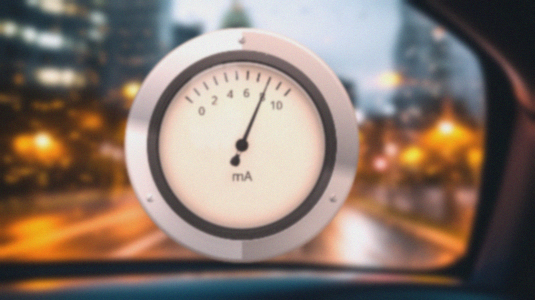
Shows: 8 mA
